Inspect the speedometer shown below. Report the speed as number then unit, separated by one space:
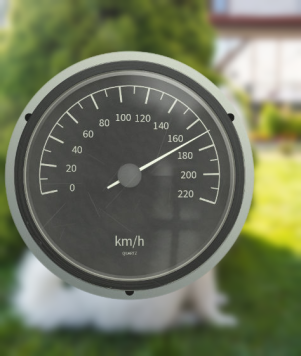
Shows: 170 km/h
